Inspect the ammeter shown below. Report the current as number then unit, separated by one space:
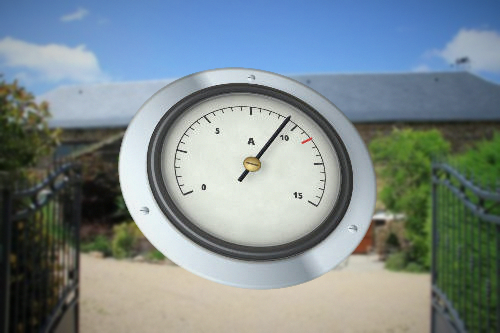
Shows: 9.5 A
